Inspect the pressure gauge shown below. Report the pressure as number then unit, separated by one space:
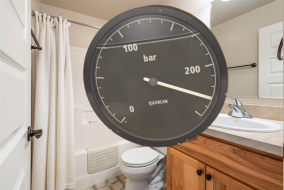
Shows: 230 bar
